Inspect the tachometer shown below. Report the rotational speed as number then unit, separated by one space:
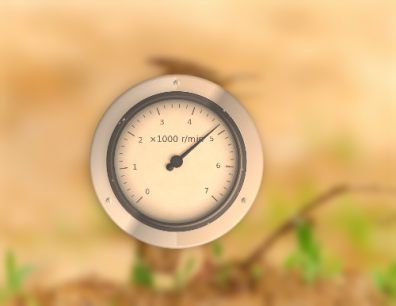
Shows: 4800 rpm
